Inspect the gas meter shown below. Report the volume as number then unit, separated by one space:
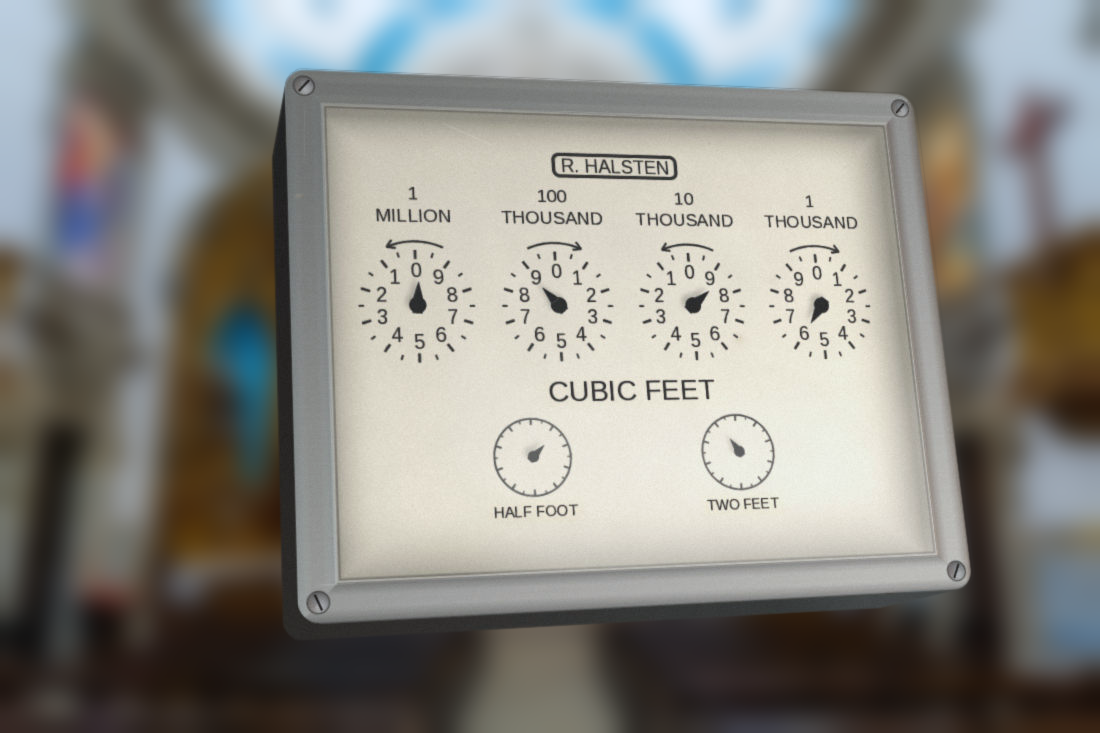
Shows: 988600 ft³
